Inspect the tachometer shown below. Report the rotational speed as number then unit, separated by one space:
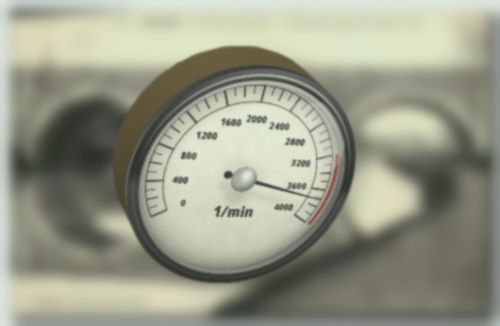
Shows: 3700 rpm
